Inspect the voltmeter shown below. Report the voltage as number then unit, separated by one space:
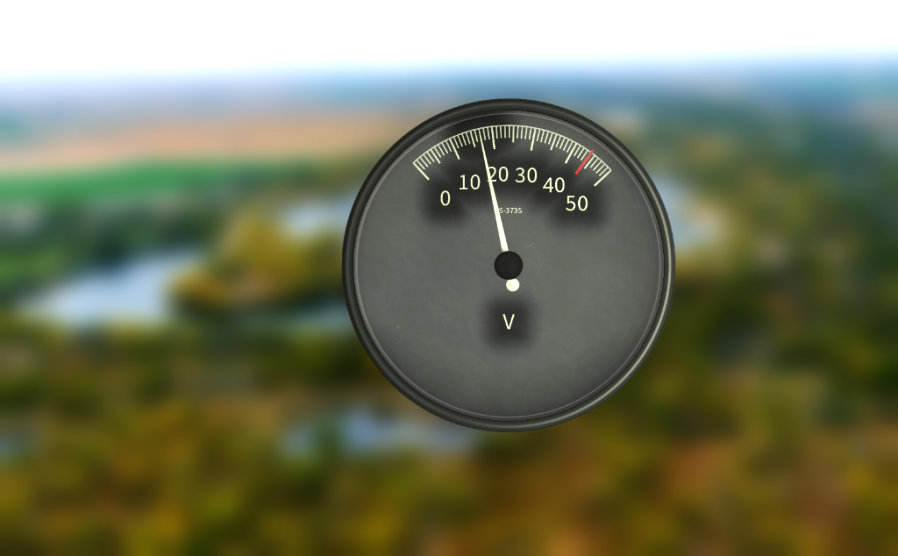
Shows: 17 V
